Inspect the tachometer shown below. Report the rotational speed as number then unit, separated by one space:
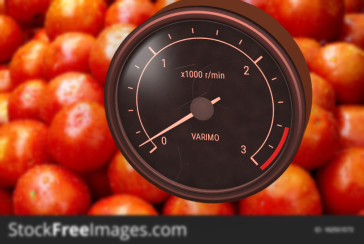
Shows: 100 rpm
